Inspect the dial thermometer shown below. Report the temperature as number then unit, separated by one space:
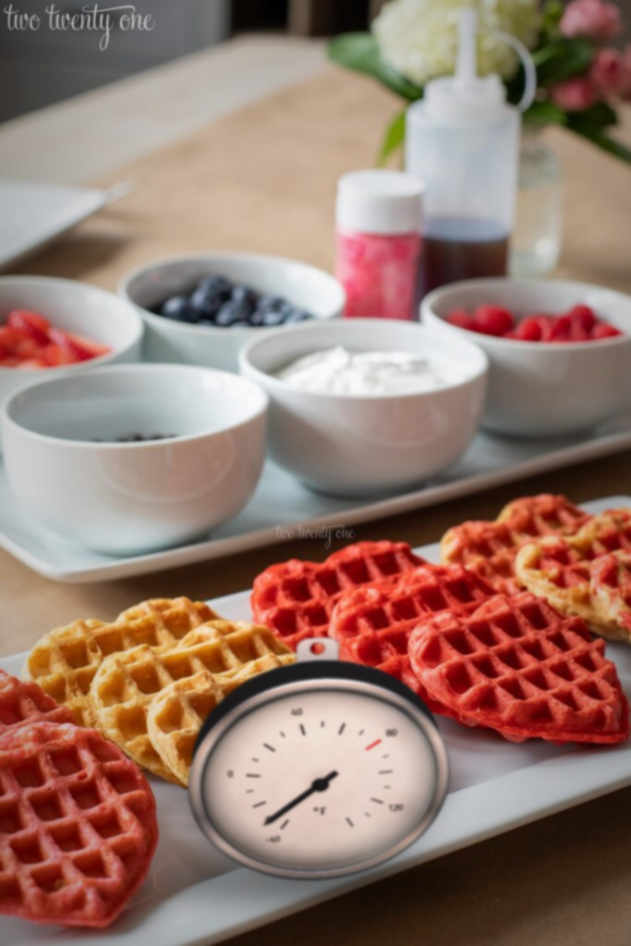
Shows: -30 °F
